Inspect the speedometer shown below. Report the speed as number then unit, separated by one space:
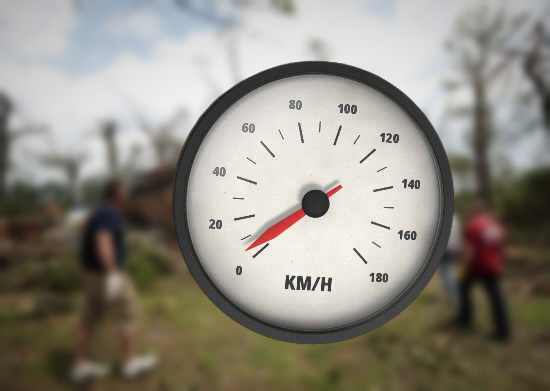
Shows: 5 km/h
